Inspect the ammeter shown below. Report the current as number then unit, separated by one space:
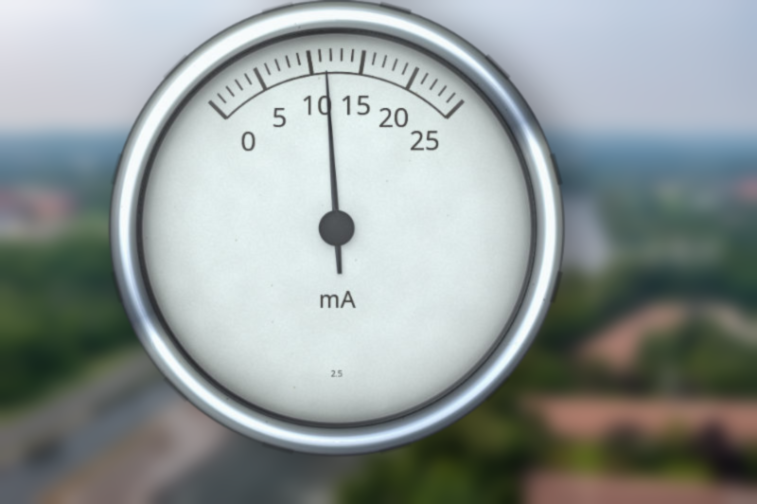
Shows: 11.5 mA
